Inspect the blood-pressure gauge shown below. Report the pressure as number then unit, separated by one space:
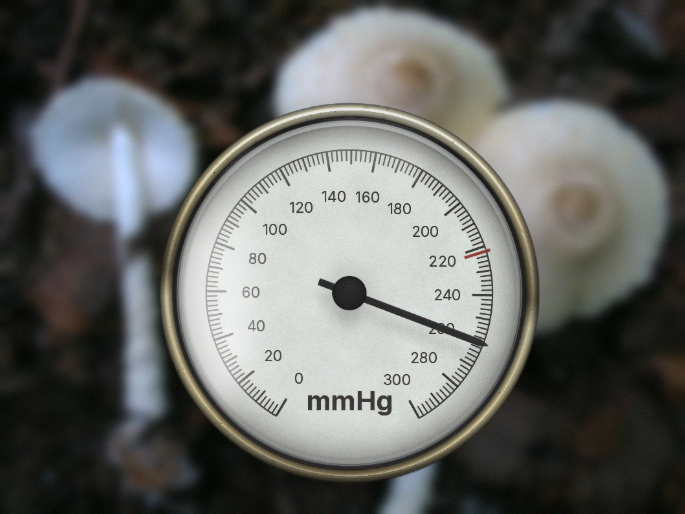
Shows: 260 mmHg
